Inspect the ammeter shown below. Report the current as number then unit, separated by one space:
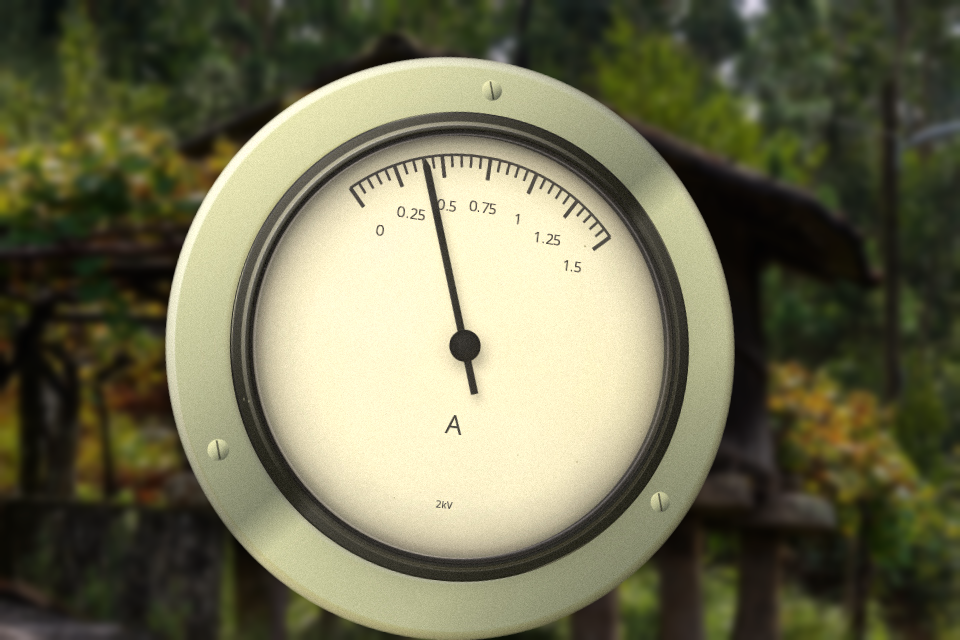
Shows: 0.4 A
